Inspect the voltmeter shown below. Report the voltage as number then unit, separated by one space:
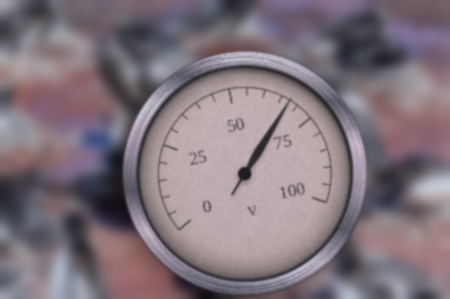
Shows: 67.5 V
